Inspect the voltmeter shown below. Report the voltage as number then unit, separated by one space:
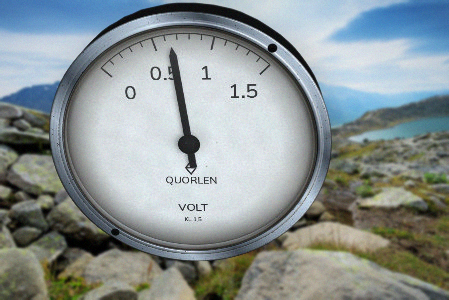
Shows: 0.65 V
